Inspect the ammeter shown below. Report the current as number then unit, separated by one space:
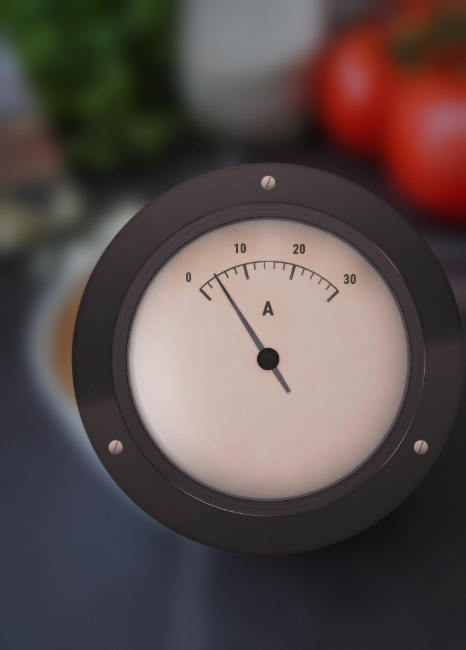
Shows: 4 A
